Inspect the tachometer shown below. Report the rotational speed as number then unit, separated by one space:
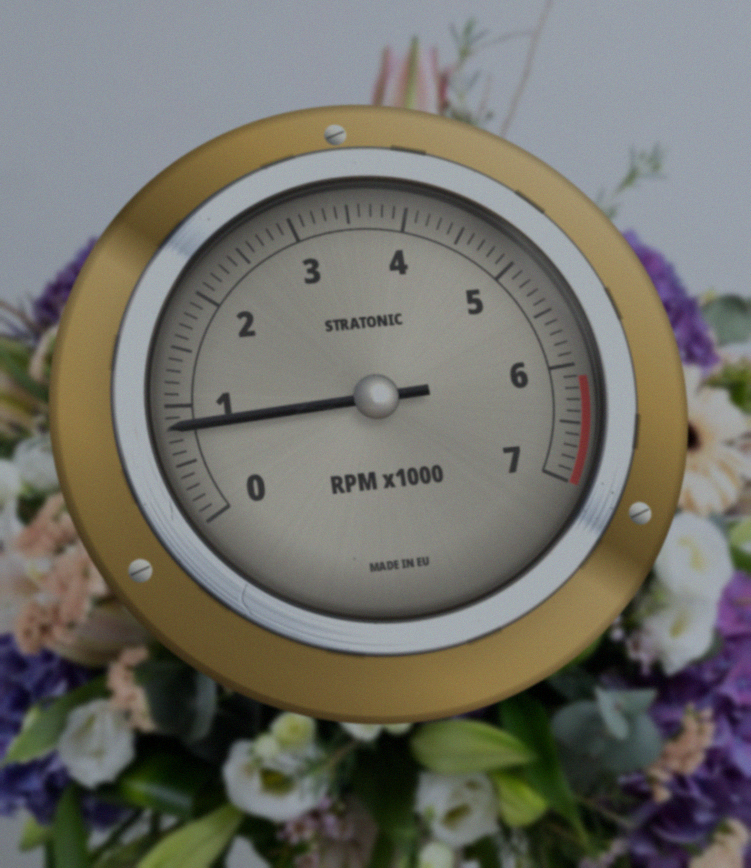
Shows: 800 rpm
